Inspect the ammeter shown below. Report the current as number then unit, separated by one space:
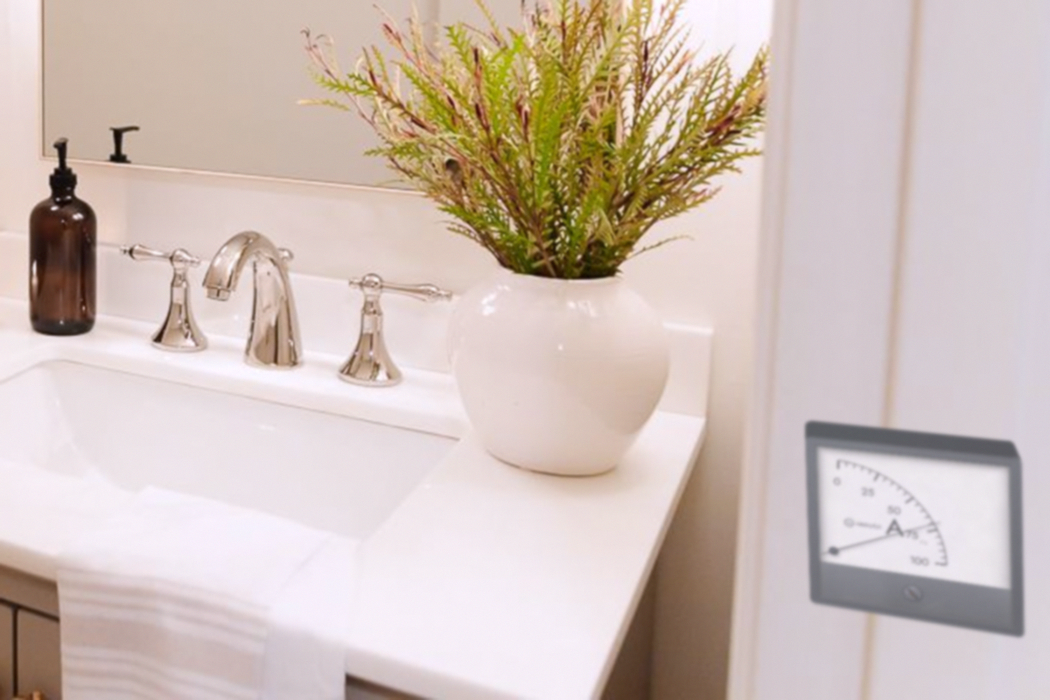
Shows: 70 A
